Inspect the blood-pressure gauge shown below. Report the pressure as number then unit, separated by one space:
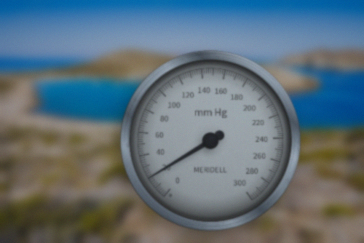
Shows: 20 mmHg
